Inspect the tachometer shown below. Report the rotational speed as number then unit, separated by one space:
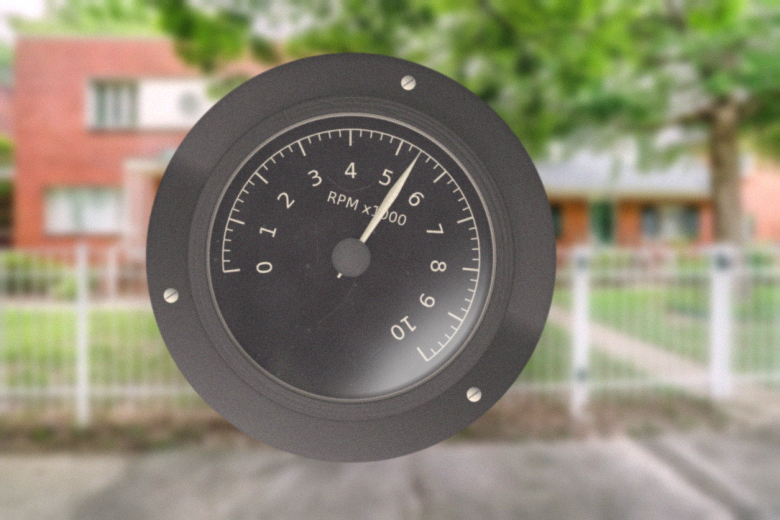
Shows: 5400 rpm
